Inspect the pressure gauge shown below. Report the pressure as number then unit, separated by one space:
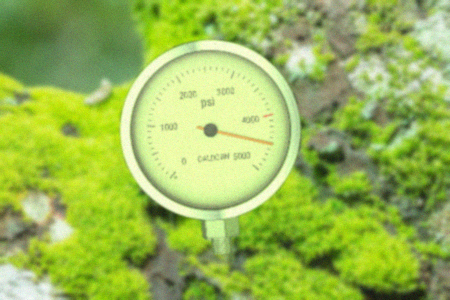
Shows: 4500 psi
